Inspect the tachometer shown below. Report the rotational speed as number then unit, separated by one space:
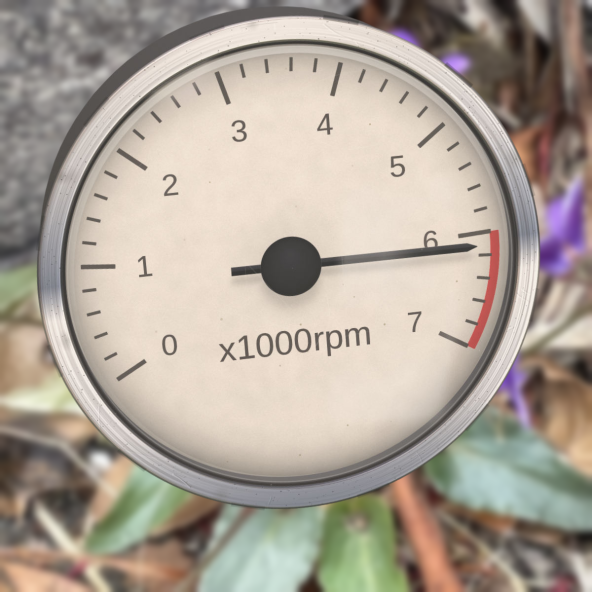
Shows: 6100 rpm
